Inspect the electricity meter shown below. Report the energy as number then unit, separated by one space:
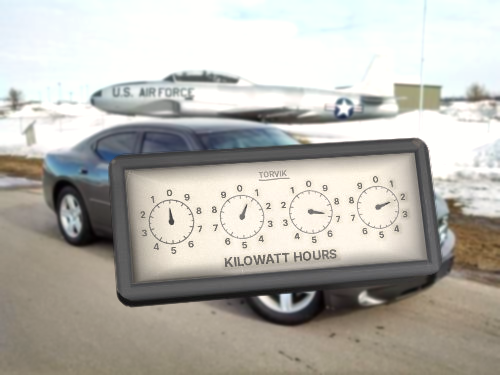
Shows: 72 kWh
